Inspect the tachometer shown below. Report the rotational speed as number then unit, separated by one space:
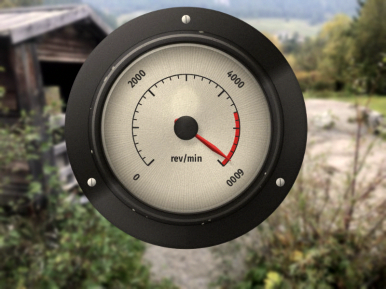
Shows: 5800 rpm
